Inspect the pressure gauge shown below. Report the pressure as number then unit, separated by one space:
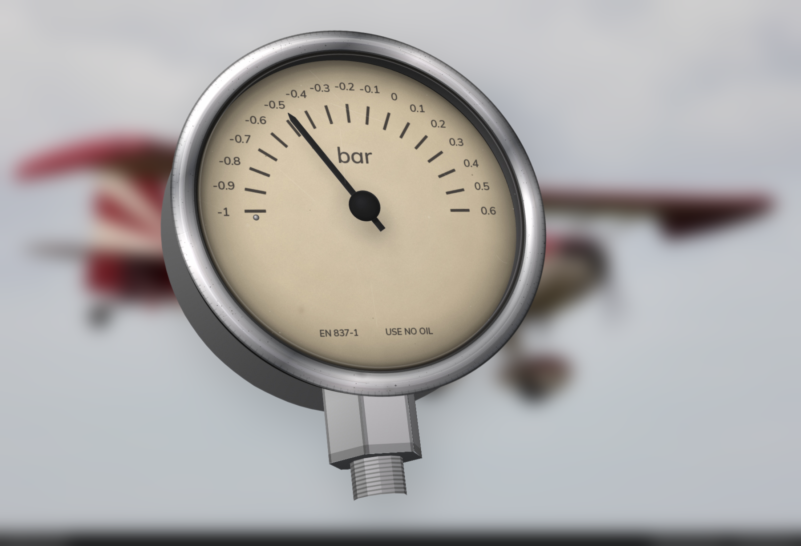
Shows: -0.5 bar
